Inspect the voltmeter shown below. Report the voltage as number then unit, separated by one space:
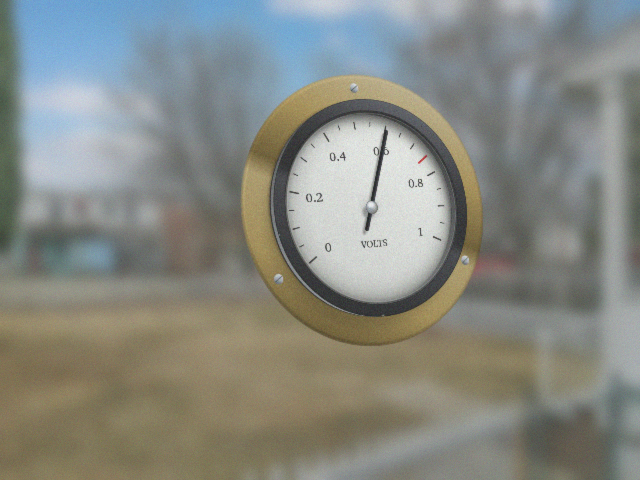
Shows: 0.6 V
